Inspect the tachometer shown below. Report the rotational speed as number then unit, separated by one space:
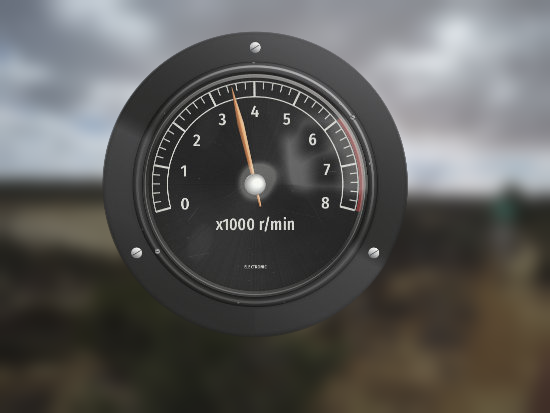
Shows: 3500 rpm
